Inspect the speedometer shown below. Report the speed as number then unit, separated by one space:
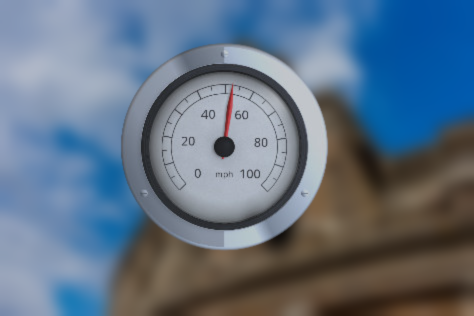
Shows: 52.5 mph
